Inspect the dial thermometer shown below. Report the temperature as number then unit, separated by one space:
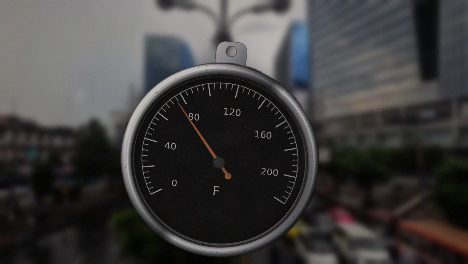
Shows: 76 °F
